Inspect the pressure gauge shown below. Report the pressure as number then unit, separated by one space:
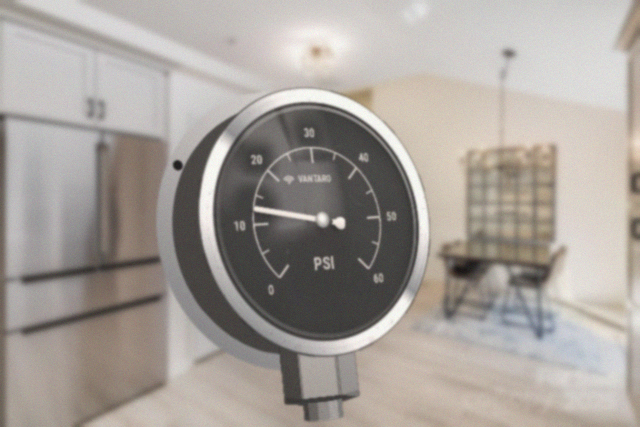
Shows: 12.5 psi
